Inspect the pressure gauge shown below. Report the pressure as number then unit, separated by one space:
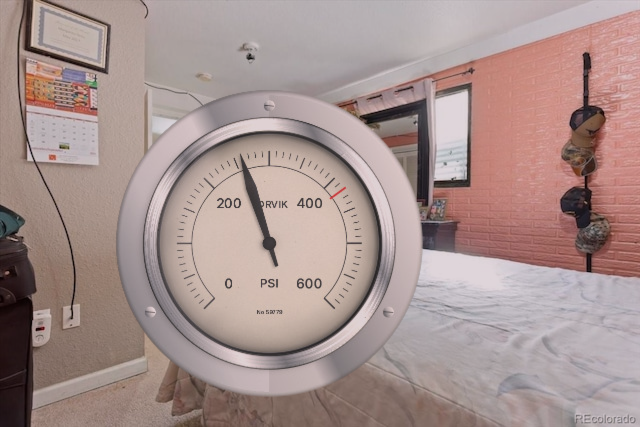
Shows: 260 psi
